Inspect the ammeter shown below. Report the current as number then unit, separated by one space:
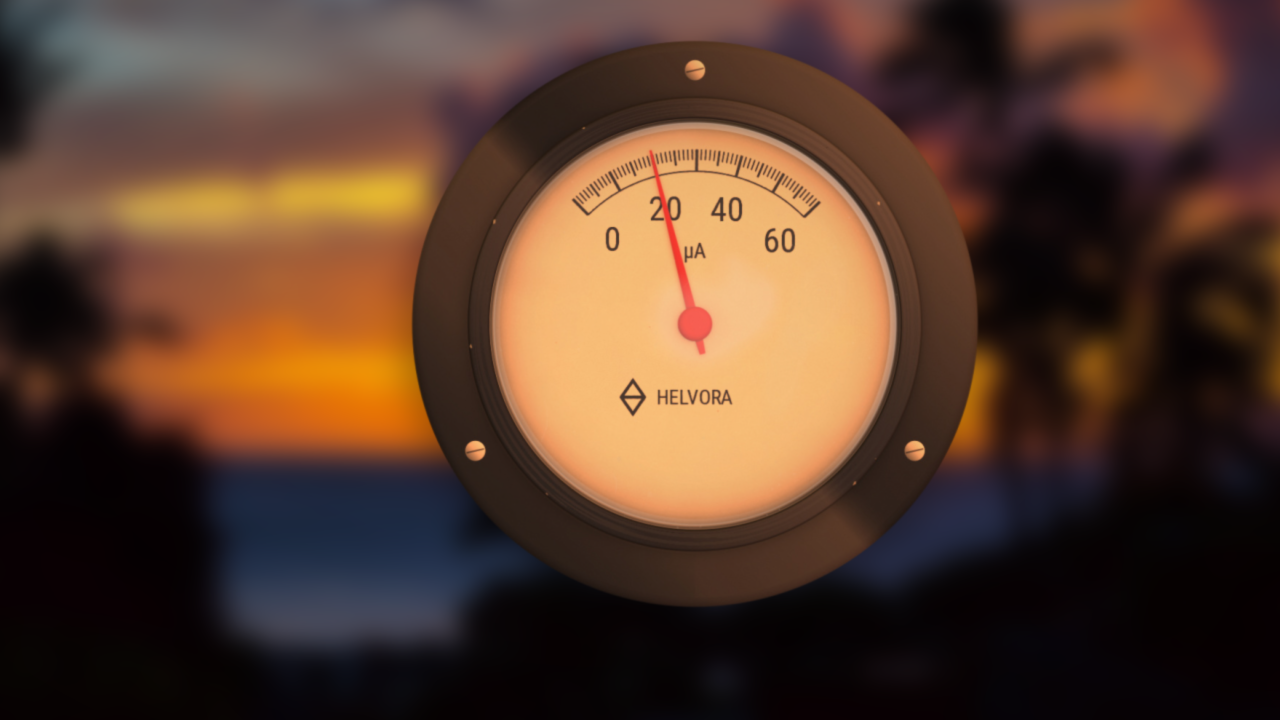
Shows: 20 µA
